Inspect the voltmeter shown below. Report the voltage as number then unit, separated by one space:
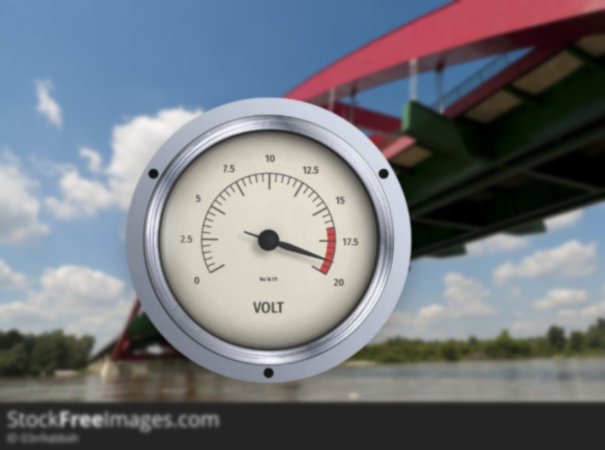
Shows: 19 V
